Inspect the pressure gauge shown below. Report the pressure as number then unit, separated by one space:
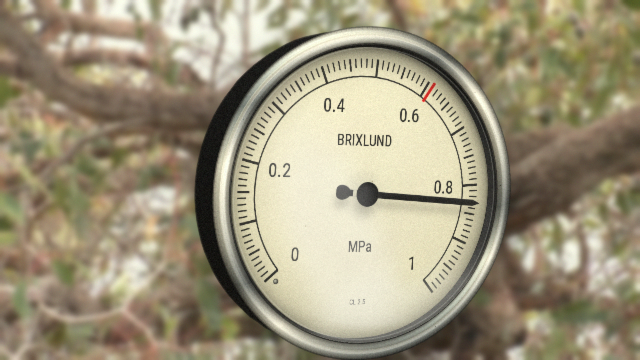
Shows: 0.83 MPa
